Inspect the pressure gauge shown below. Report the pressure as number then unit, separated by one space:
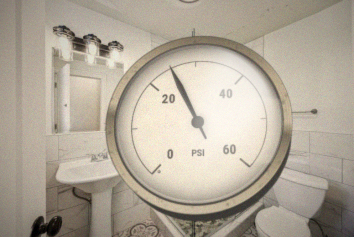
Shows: 25 psi
